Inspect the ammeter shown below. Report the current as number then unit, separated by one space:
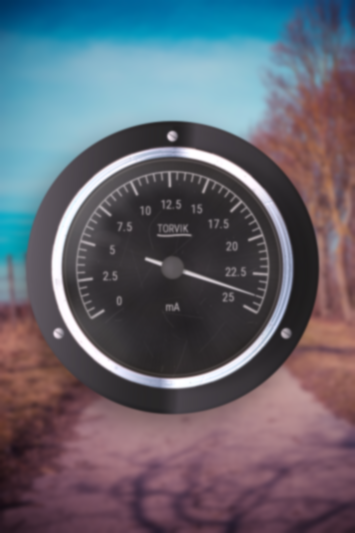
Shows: 24 mA
